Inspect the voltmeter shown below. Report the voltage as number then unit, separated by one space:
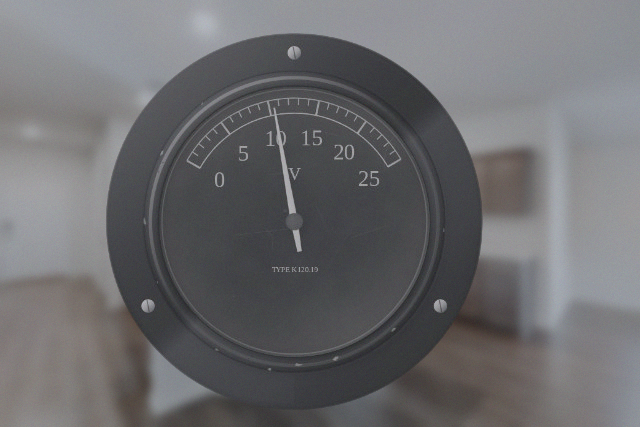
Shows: 10.5 V
